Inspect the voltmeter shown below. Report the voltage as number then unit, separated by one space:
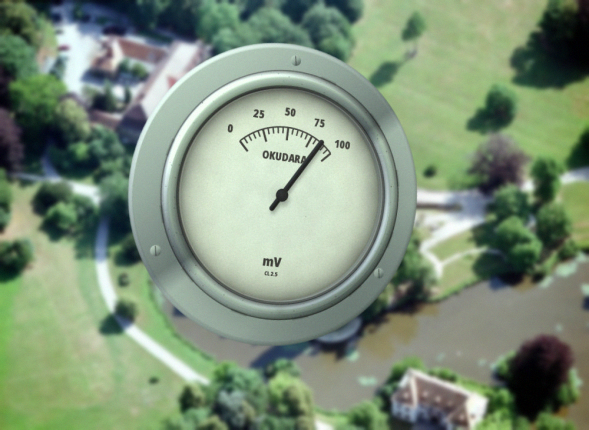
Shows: 85 mV
